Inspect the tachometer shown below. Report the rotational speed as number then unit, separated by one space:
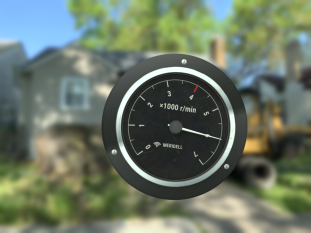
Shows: 6000 rpm
